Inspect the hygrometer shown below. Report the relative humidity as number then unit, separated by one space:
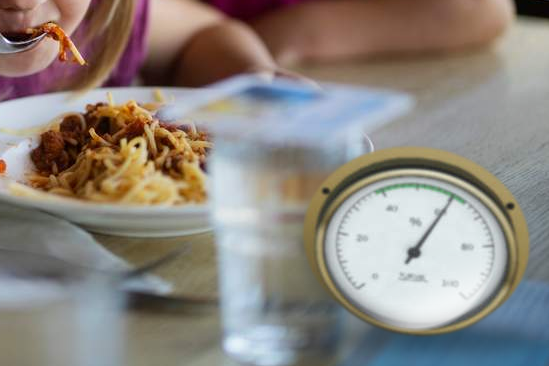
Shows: 60 %
